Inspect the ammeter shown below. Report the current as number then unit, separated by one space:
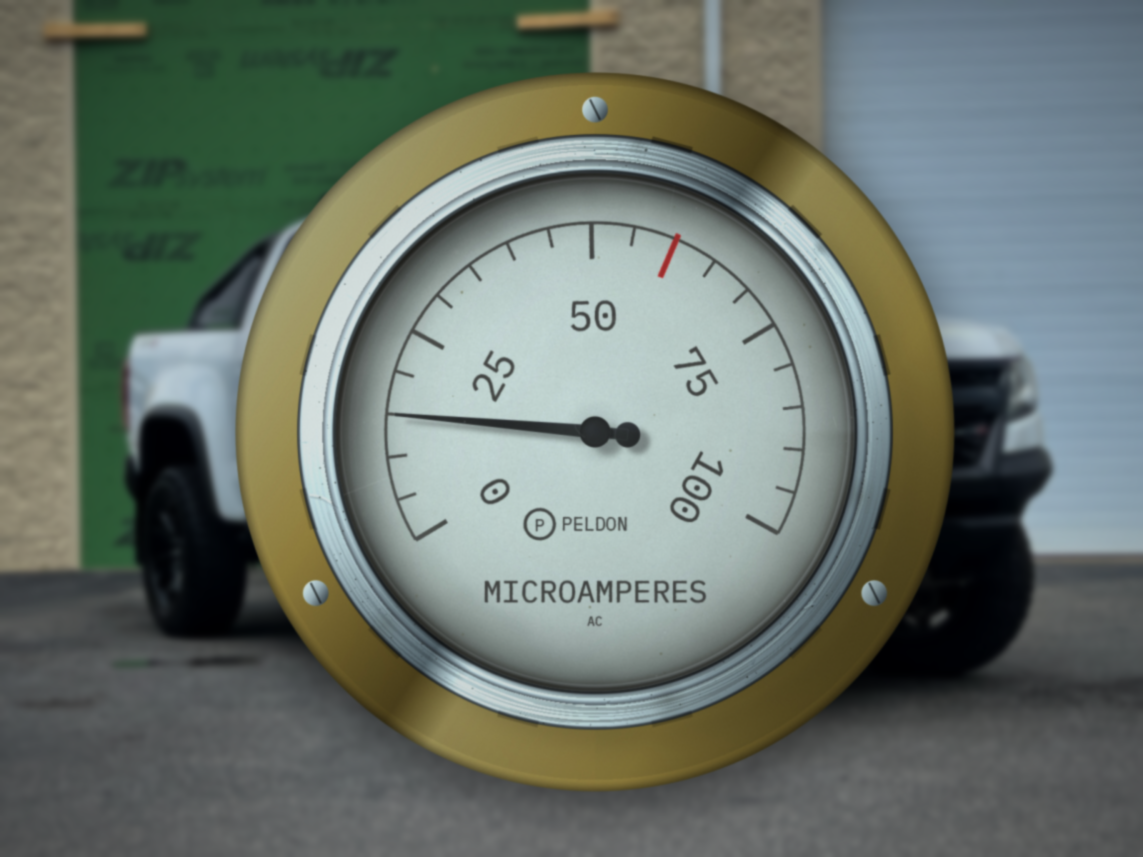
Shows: 15 µA
